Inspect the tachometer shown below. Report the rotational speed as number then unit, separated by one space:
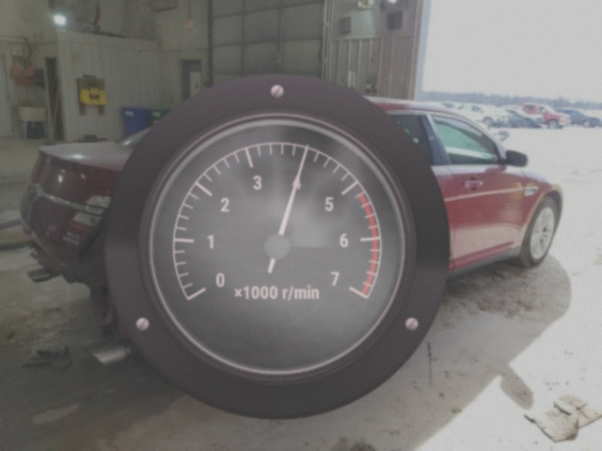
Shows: 4000 rpm
